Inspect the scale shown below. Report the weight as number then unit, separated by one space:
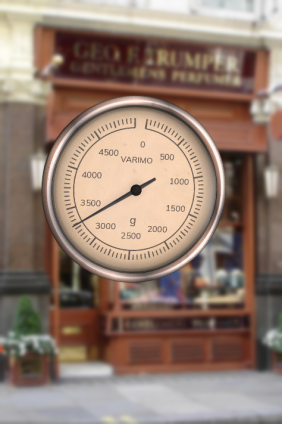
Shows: 3300 g
